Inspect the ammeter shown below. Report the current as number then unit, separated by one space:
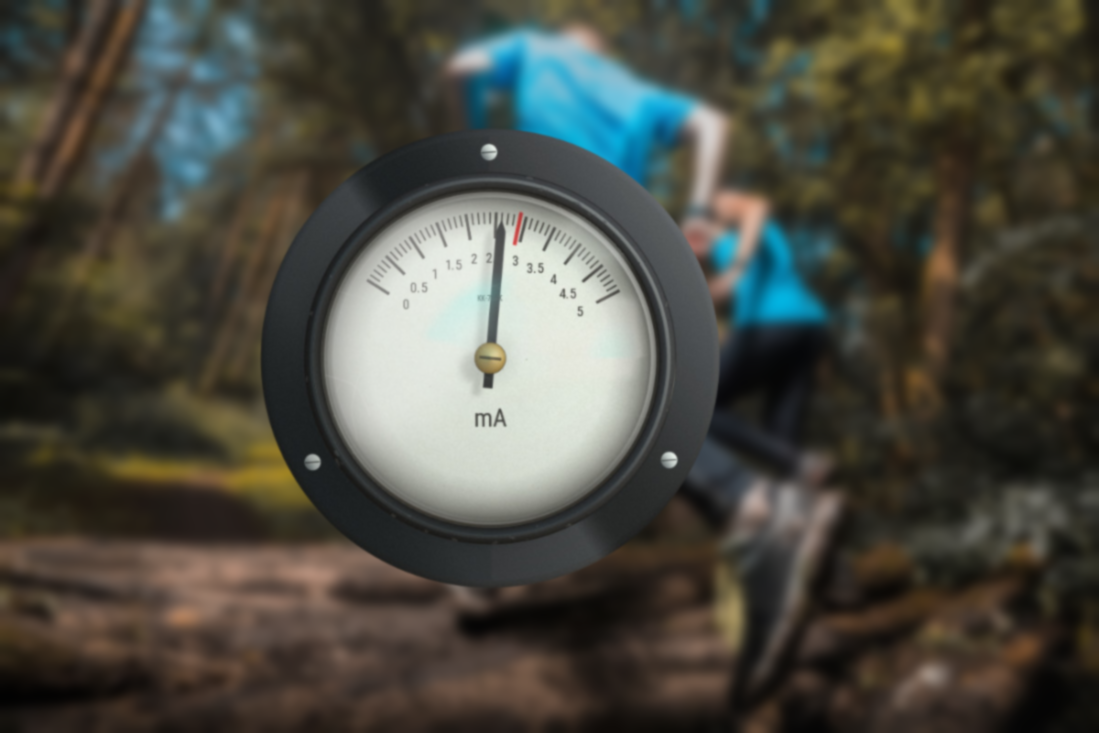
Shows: 2.6 mA
